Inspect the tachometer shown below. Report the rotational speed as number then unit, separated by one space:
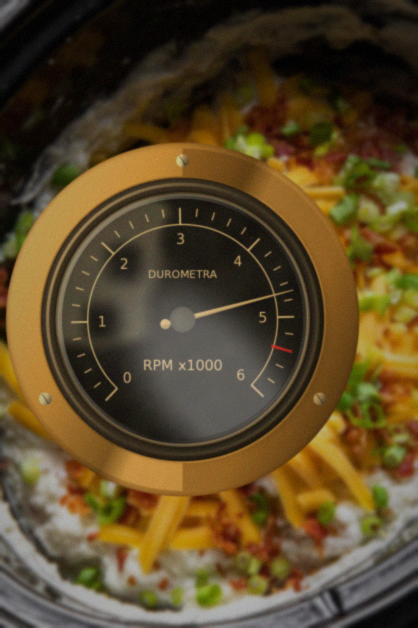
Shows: 4700 rpm
